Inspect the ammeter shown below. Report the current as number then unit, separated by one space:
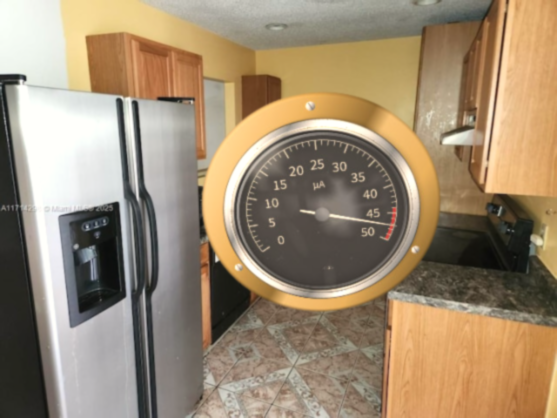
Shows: 47 µA
